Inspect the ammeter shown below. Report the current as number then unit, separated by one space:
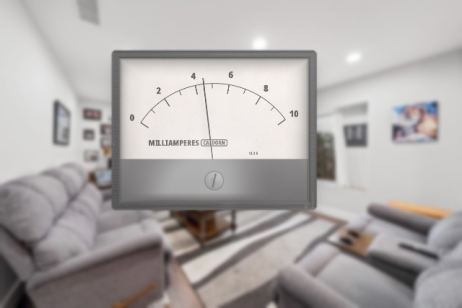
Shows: 4.5 mA
